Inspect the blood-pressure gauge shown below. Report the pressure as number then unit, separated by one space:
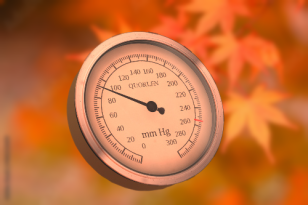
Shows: 90 mmHg
